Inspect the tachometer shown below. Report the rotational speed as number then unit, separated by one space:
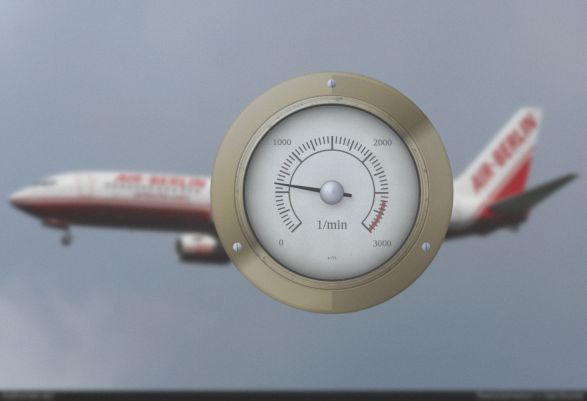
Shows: 600 rpm
